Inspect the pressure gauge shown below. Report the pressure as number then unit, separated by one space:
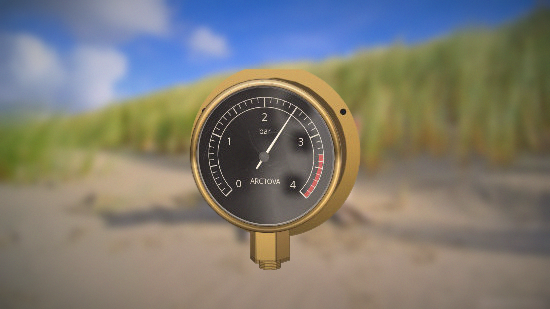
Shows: 2.5 bar
